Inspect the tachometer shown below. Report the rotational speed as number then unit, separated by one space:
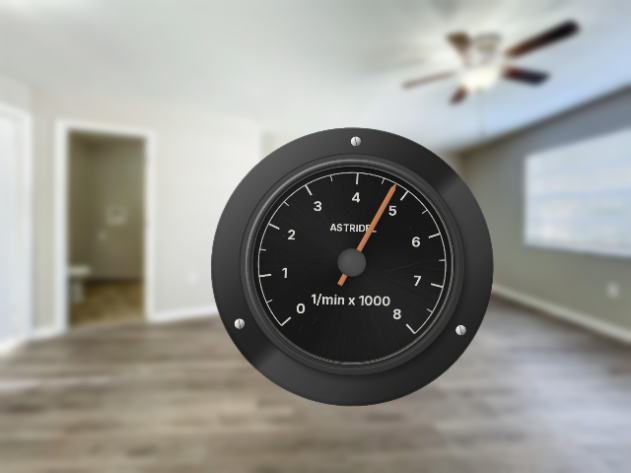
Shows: 4750 rpm
